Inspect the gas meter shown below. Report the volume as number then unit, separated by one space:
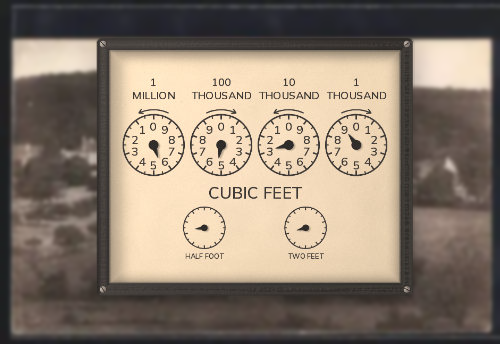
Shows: 552900 ft³
